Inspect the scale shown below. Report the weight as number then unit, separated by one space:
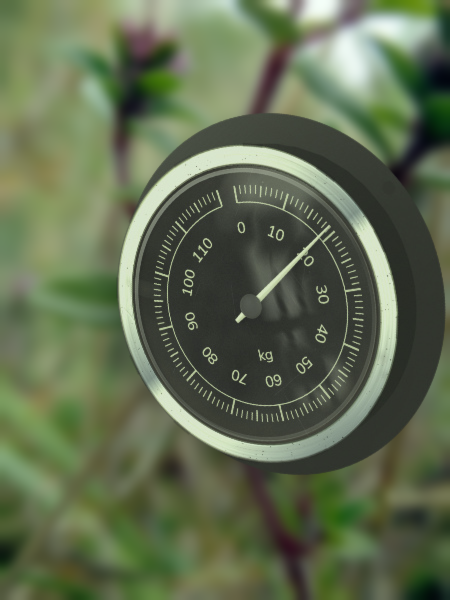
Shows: 19 kg
